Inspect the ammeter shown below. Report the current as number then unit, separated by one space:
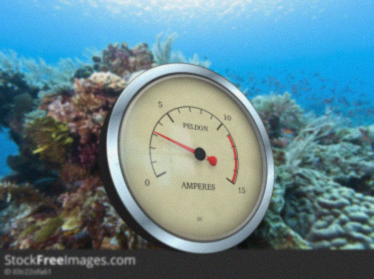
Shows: 3 A
